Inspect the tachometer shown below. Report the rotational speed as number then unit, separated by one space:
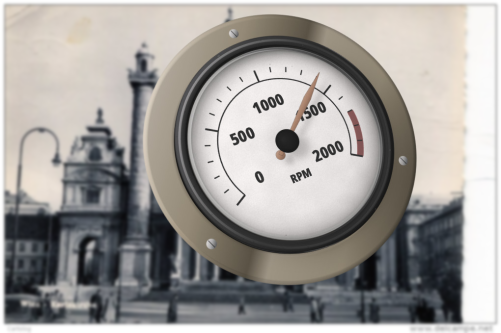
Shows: 1400 rpm
